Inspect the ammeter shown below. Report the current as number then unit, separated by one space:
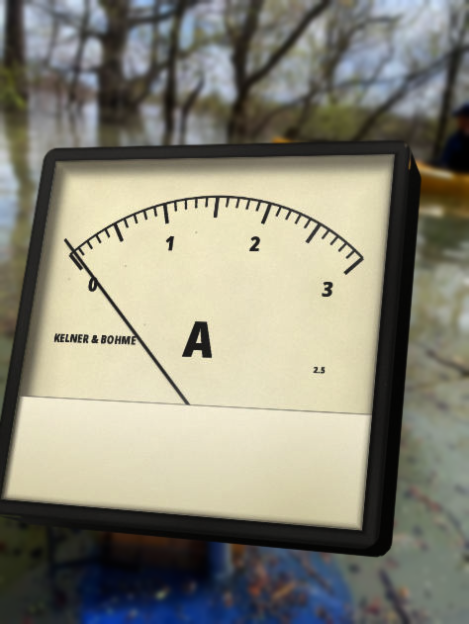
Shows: 0.05 A
